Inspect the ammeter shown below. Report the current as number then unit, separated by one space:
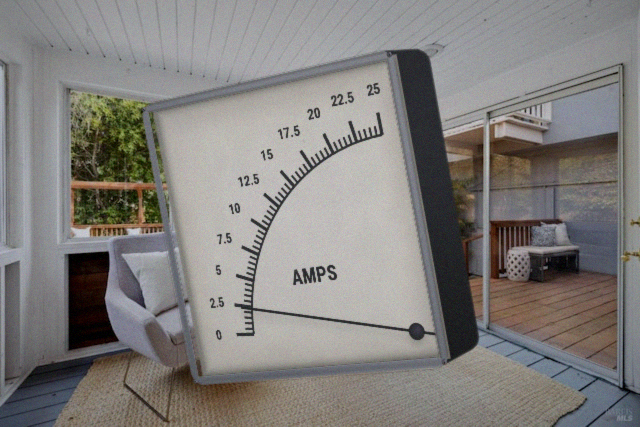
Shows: 2.5 A
